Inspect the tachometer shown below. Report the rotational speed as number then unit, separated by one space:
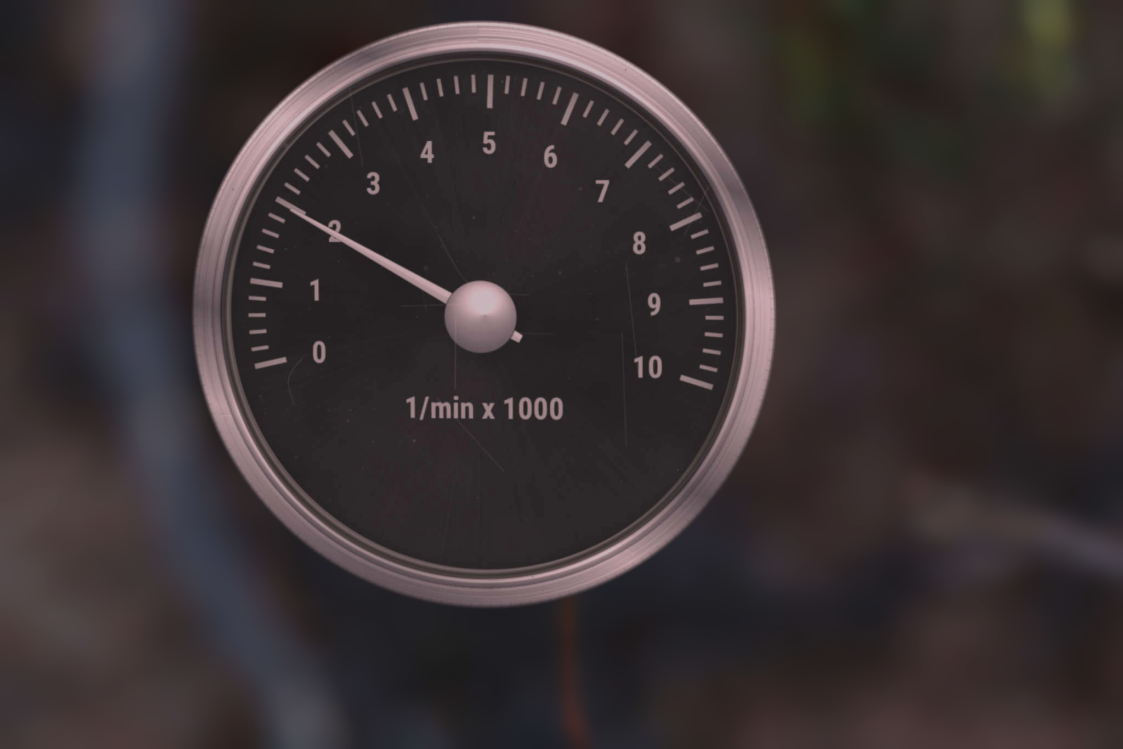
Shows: 2000 rpm
